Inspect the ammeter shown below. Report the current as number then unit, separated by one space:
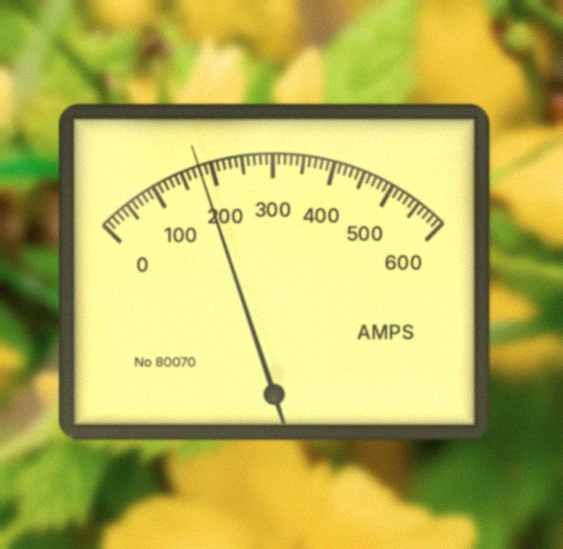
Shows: 180 A
